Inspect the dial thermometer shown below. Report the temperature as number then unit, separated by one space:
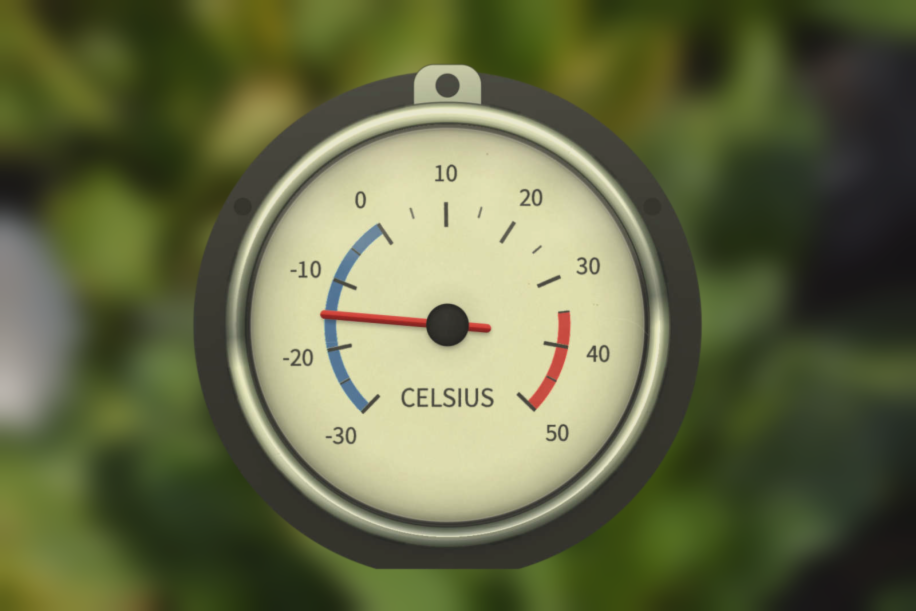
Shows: -15 °C
